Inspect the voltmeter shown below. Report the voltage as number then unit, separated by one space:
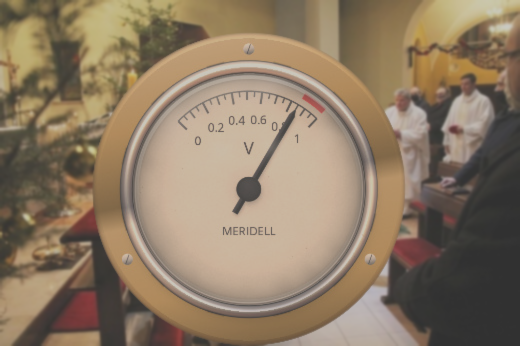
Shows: 0.85 V
